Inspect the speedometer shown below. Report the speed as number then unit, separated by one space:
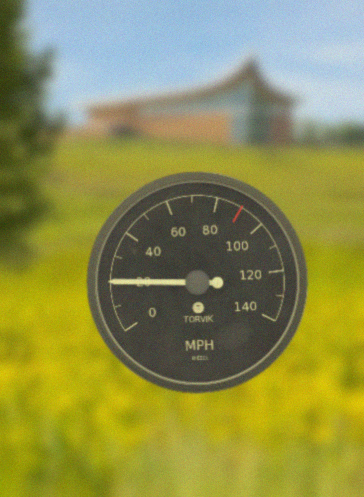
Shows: 20 mph
